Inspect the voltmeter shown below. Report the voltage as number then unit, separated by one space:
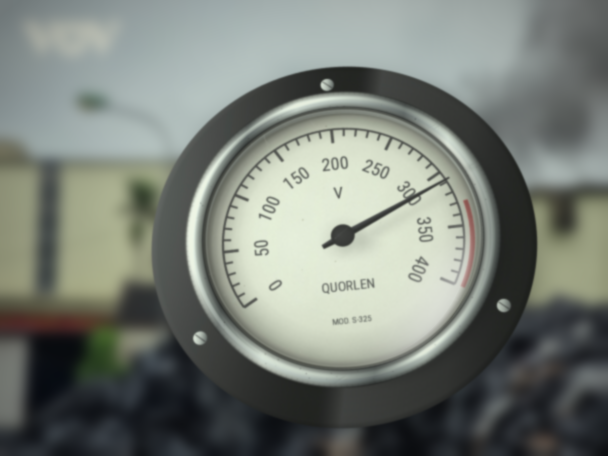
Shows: 310 V
